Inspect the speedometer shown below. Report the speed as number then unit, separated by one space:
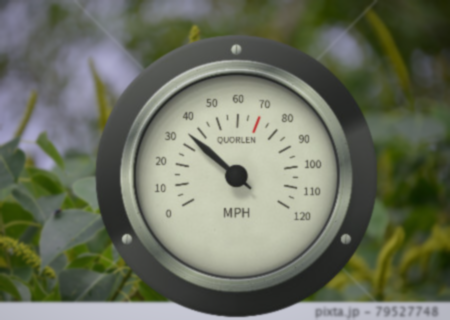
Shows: 35 mph
